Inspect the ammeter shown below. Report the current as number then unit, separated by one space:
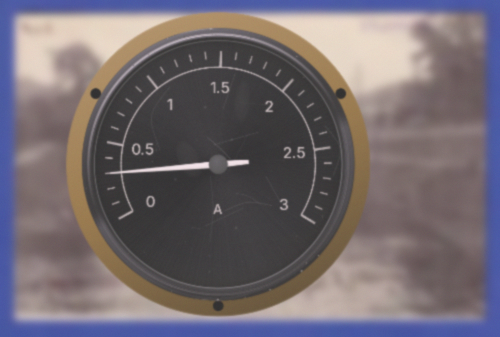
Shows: 0.3 A
